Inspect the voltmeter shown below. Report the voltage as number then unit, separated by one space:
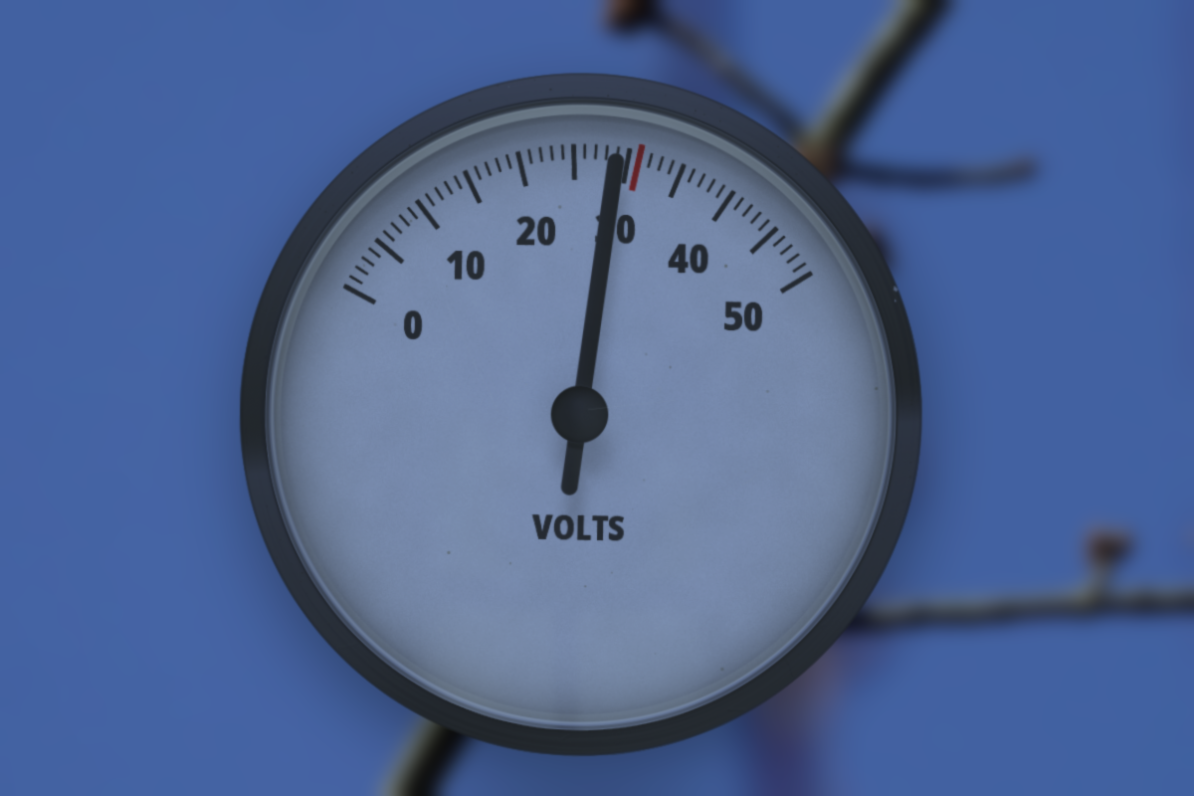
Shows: 29 V
